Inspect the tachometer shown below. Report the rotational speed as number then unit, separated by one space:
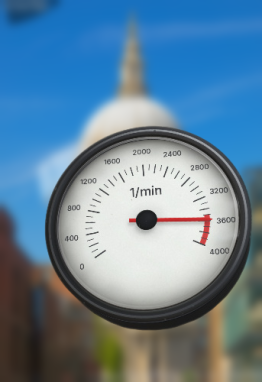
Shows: 3600 rpm
